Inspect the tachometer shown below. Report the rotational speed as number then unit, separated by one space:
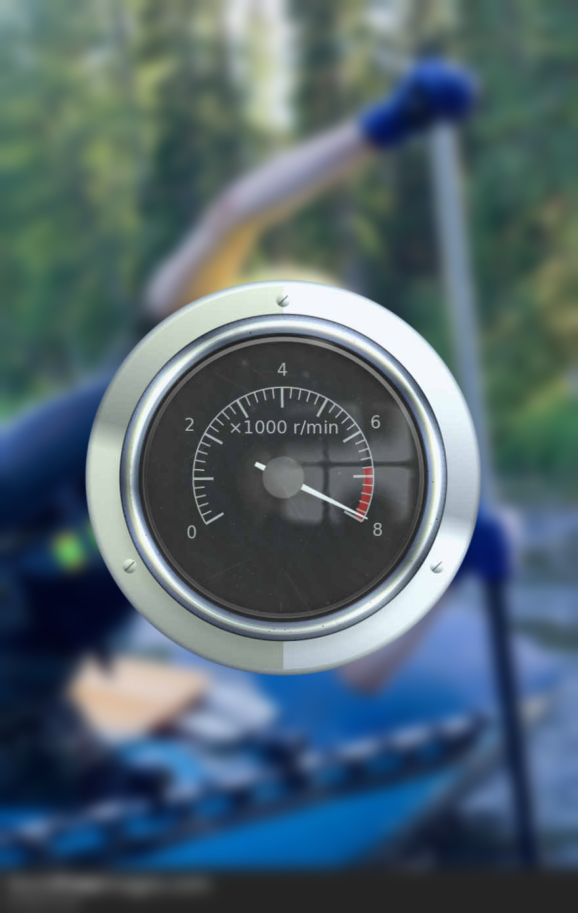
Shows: 7900 rpm
